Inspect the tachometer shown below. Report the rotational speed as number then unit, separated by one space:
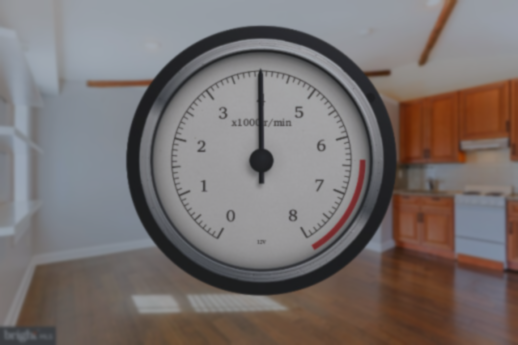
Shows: 4000 rpm
